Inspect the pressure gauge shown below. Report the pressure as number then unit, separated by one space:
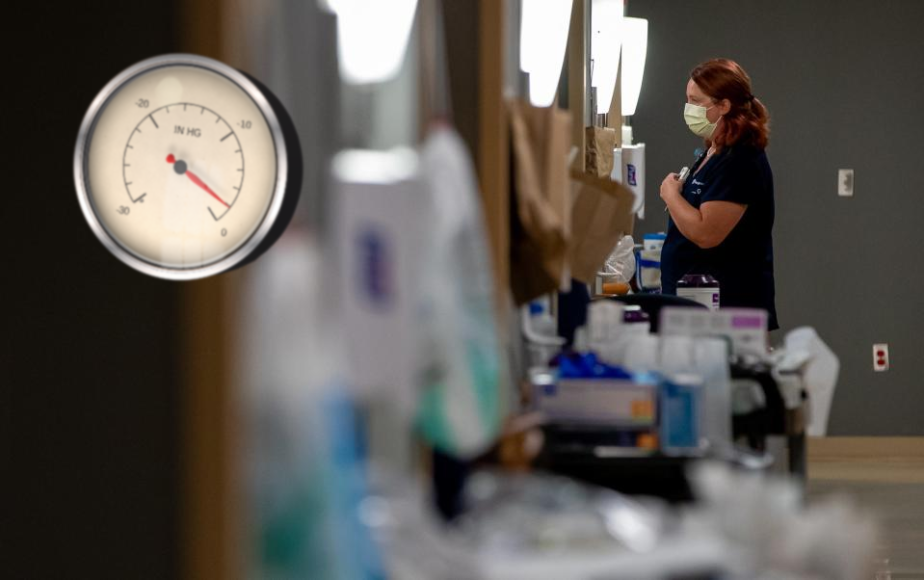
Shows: -2 inHg
